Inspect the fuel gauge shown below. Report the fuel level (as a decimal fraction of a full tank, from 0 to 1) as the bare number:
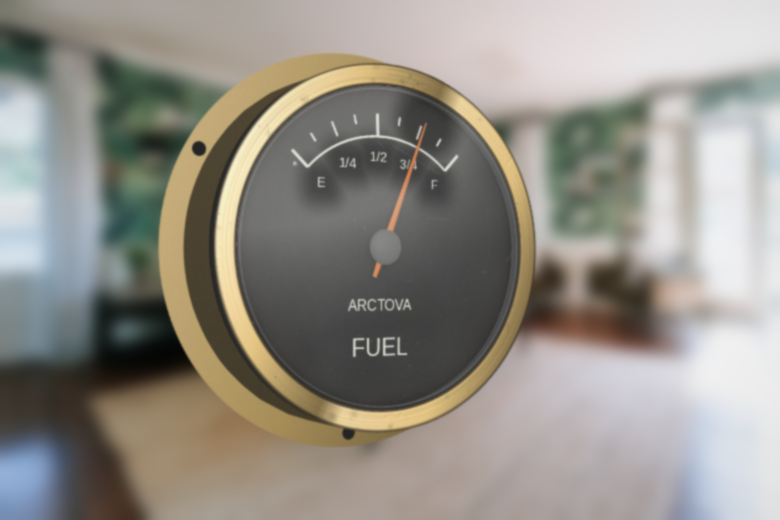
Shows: 0.75
